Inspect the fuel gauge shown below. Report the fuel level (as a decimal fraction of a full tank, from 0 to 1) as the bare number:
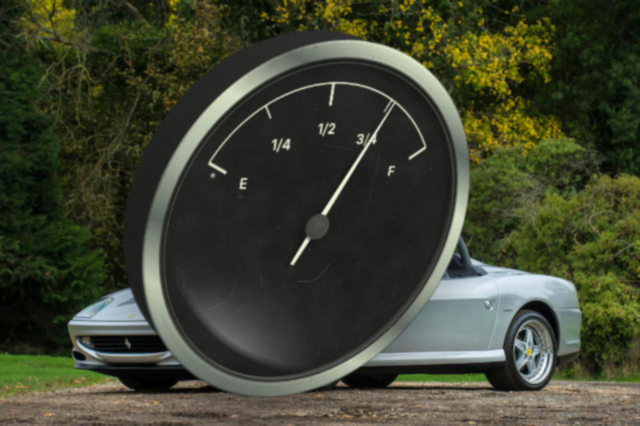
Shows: 0.75
